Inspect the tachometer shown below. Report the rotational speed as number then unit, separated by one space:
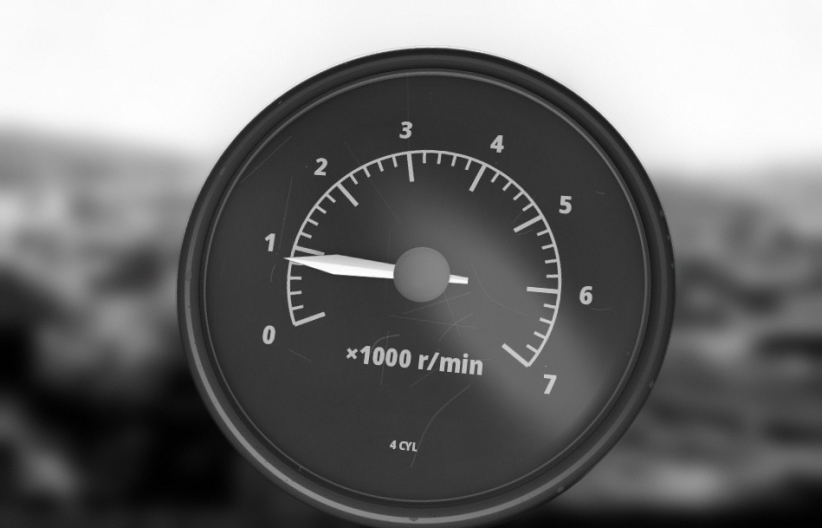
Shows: 800 rpm
